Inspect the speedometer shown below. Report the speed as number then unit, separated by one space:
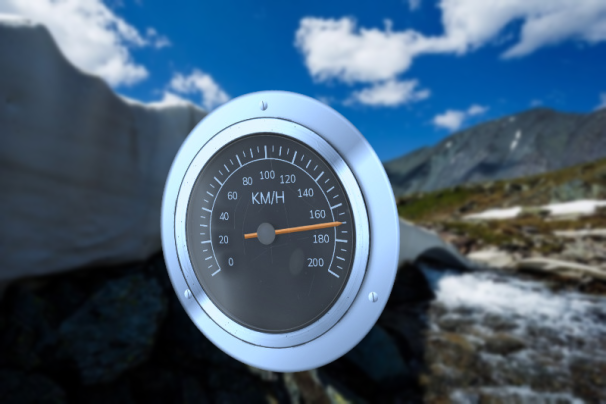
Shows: 170 km/h
